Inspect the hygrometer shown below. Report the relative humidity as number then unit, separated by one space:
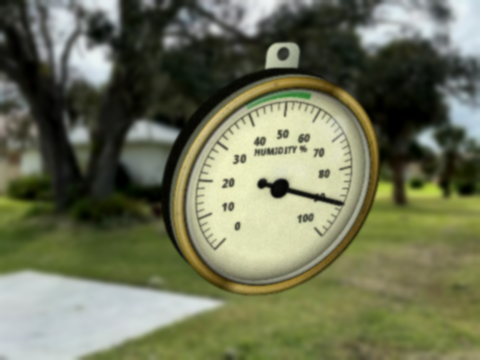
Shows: 90 %
